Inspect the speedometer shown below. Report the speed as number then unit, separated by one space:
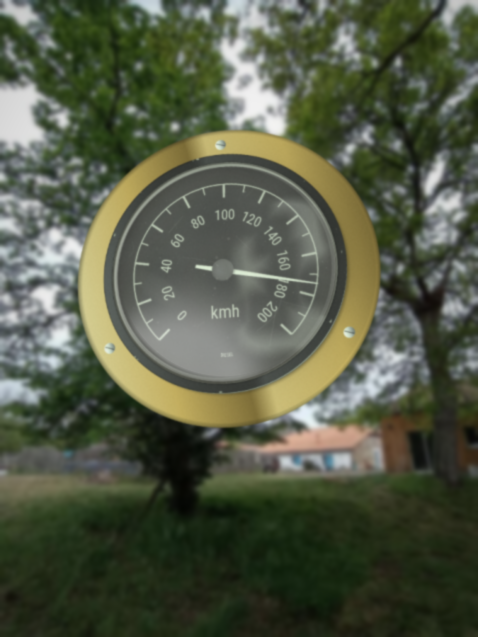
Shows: 175 km/h
